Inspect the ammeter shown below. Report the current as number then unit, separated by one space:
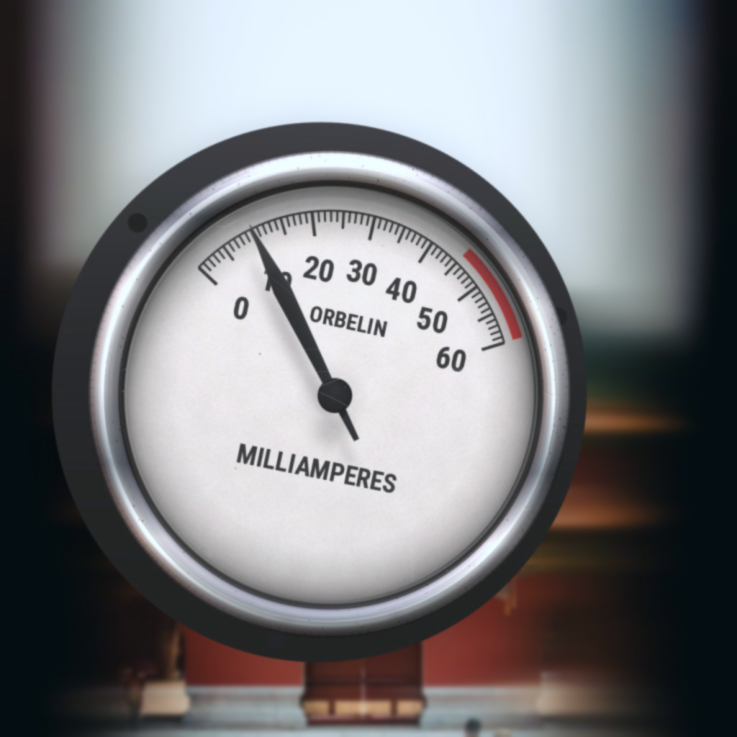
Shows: 10 mA
